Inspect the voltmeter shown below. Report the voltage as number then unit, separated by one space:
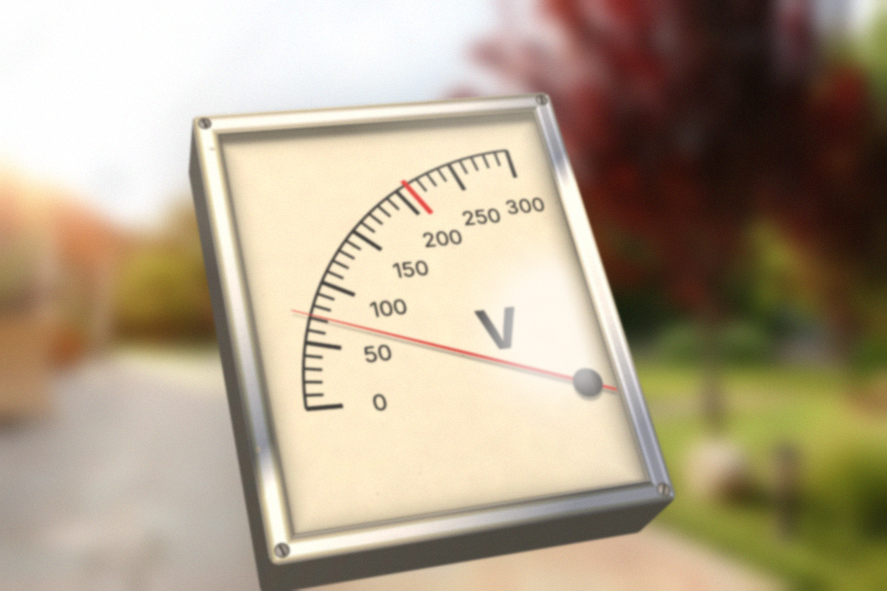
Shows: 70 V
